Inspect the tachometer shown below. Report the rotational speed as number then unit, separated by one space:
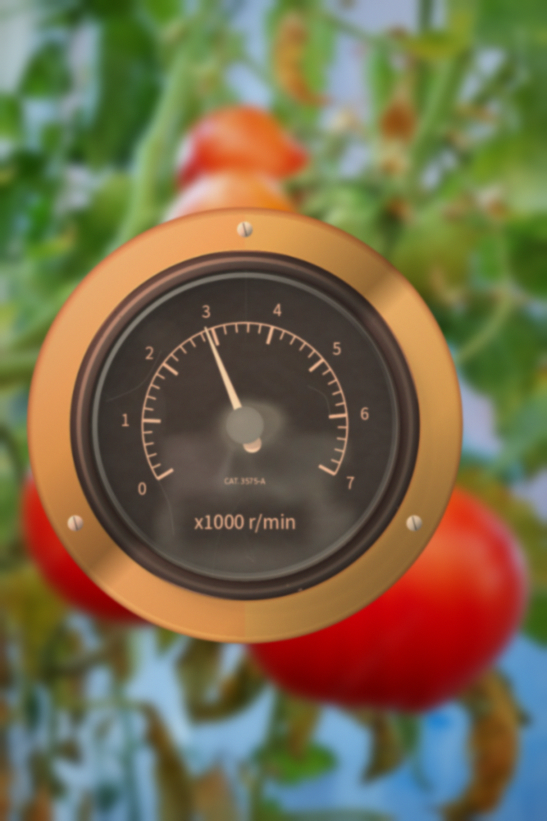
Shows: 2900 rpm
